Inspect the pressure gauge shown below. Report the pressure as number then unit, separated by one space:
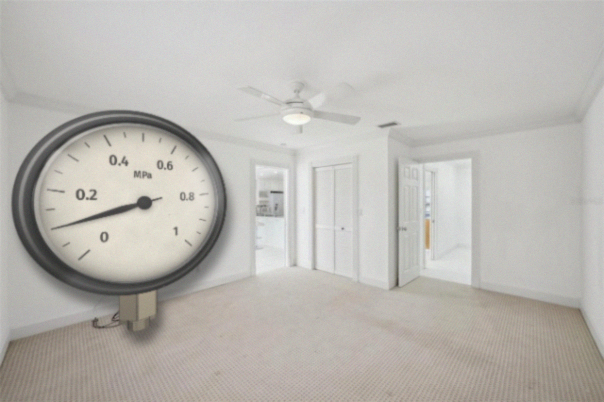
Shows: 0.1 MPa
